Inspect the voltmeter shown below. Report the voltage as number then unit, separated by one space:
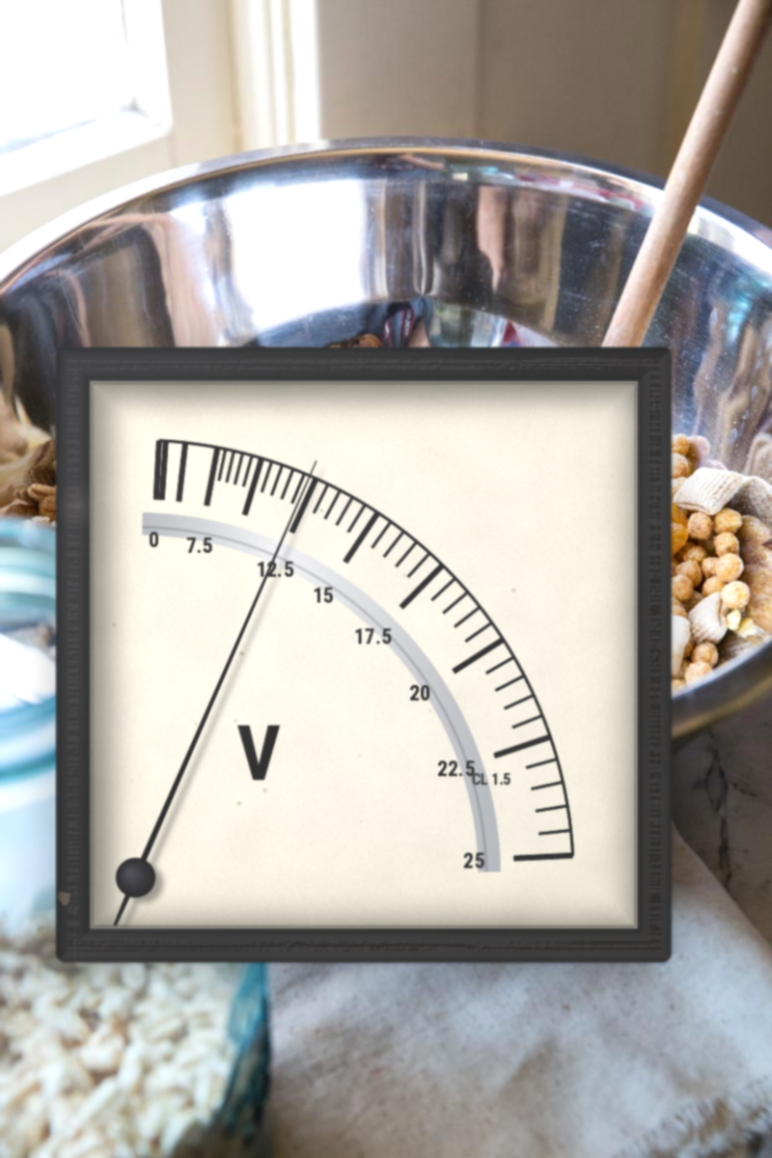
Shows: 12.25 V
